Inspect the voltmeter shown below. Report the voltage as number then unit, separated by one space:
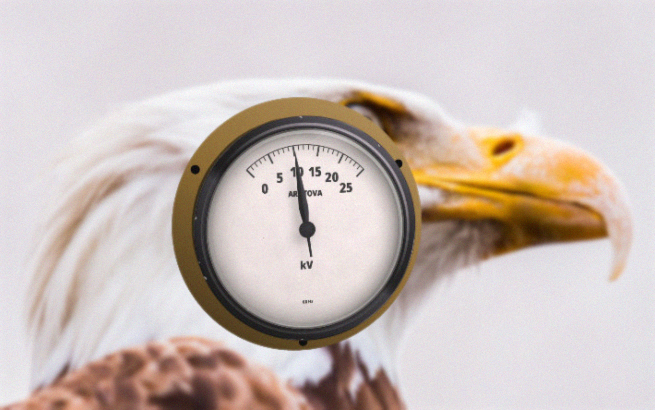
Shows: 10 kV
